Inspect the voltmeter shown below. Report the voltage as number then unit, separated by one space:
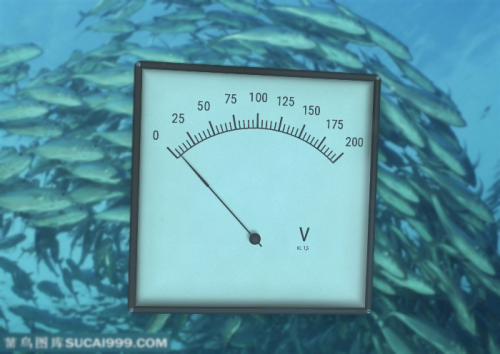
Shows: 5 V
